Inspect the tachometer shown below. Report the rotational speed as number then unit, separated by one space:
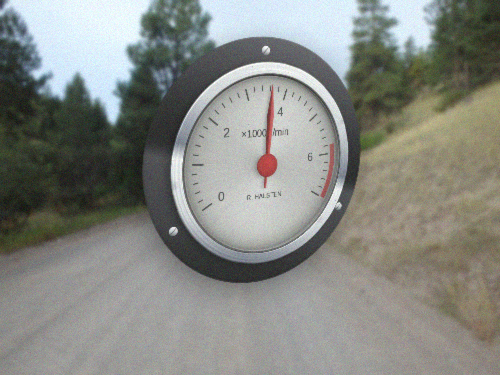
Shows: 3600 rpm
